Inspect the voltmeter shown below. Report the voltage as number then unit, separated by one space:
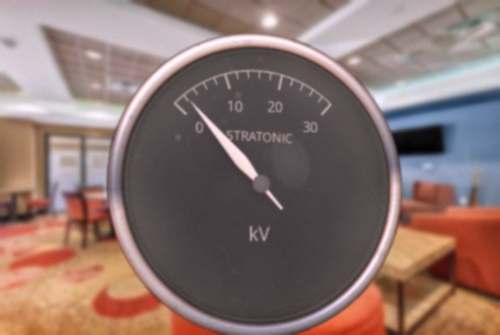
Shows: 2 kV
